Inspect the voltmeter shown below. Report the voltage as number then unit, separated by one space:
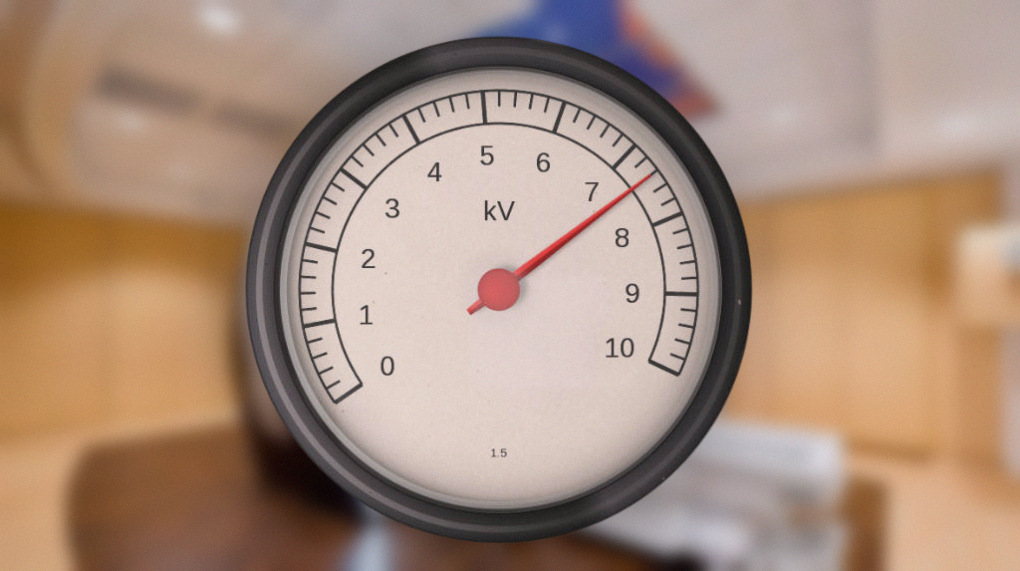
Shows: 7.4 kV
